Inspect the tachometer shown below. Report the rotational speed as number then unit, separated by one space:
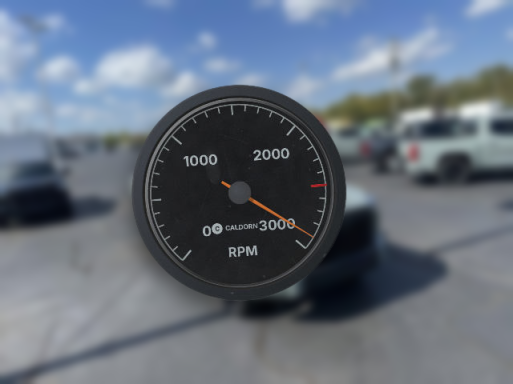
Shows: 2900 rpm
